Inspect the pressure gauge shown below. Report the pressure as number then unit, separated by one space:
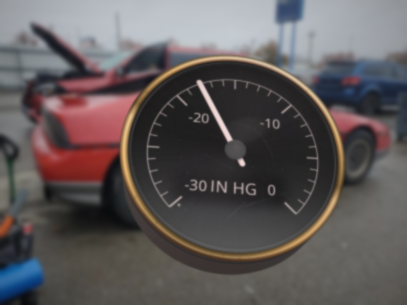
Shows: -18 inHg
